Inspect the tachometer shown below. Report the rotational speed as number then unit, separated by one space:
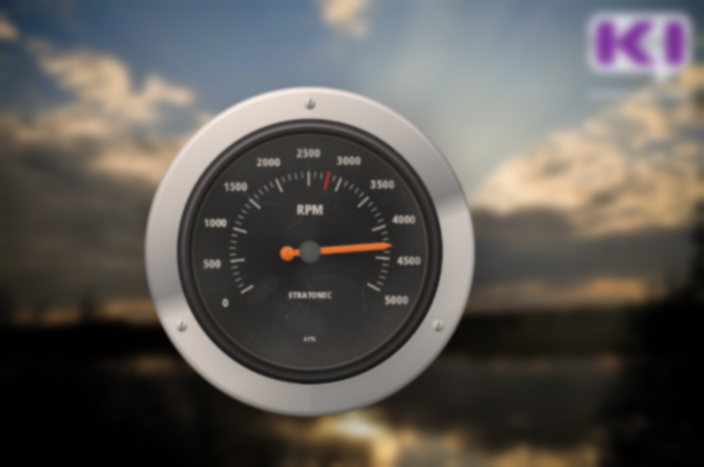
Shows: 4300 rpm
